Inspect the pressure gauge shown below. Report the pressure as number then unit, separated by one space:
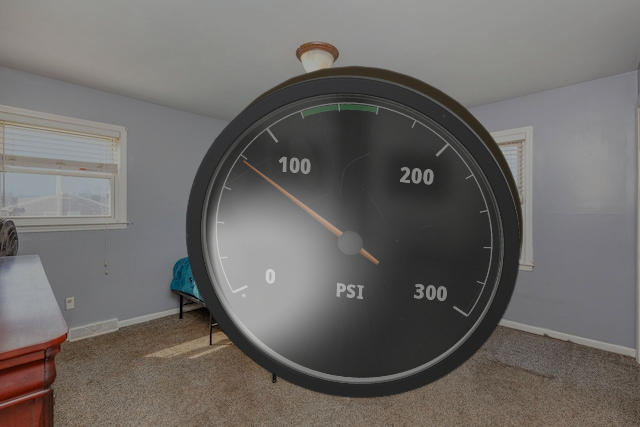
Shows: 80 psi
